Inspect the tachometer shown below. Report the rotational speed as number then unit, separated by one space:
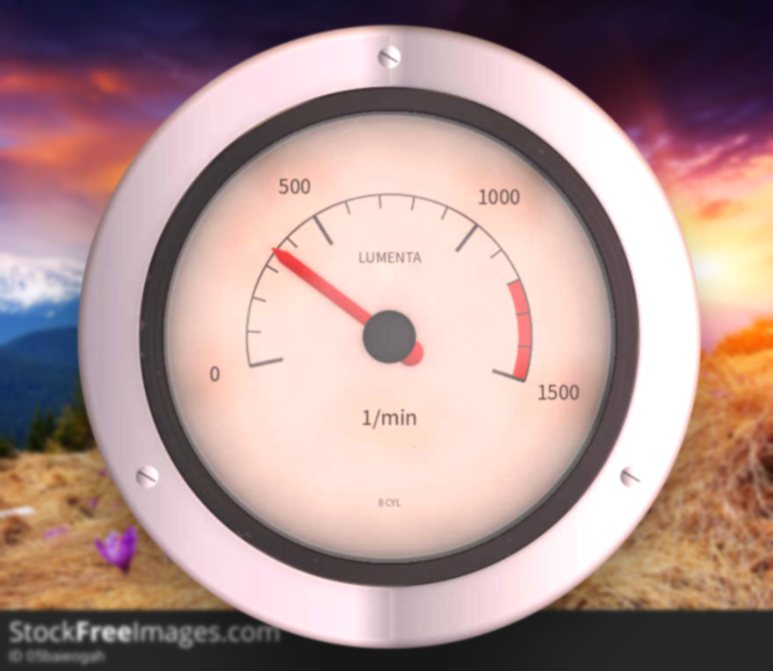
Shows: 350 rpm
